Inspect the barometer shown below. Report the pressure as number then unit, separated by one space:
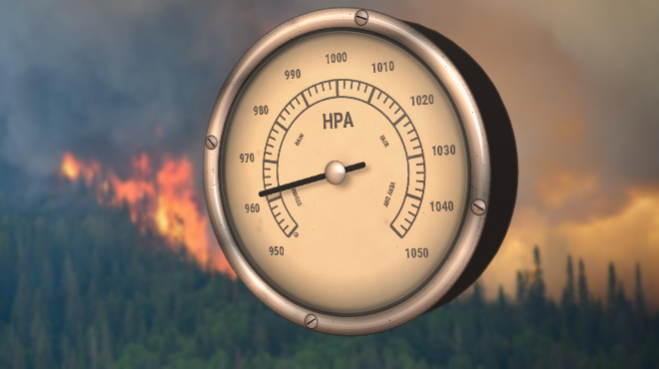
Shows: 962 hPa
